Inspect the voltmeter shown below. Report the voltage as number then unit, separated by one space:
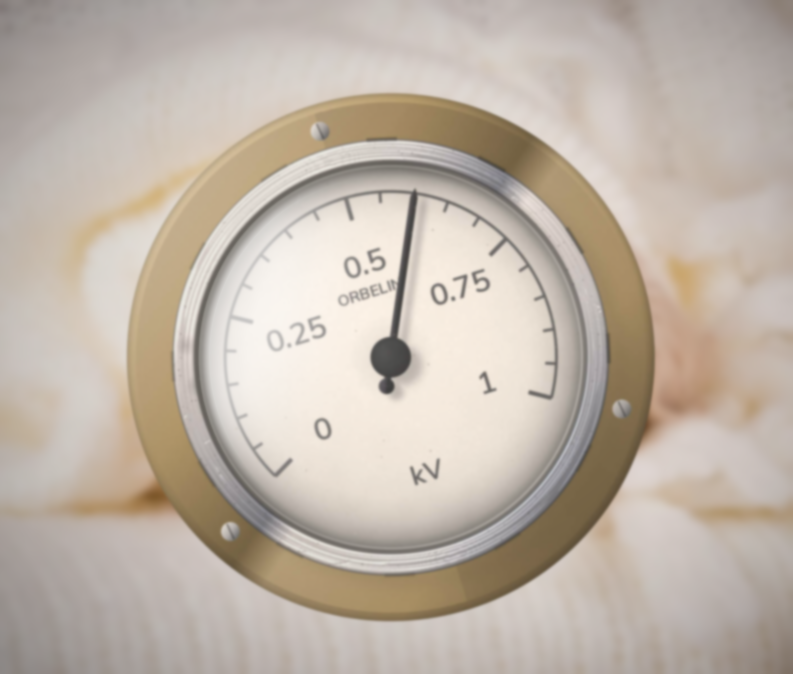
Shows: 0.6 kV
